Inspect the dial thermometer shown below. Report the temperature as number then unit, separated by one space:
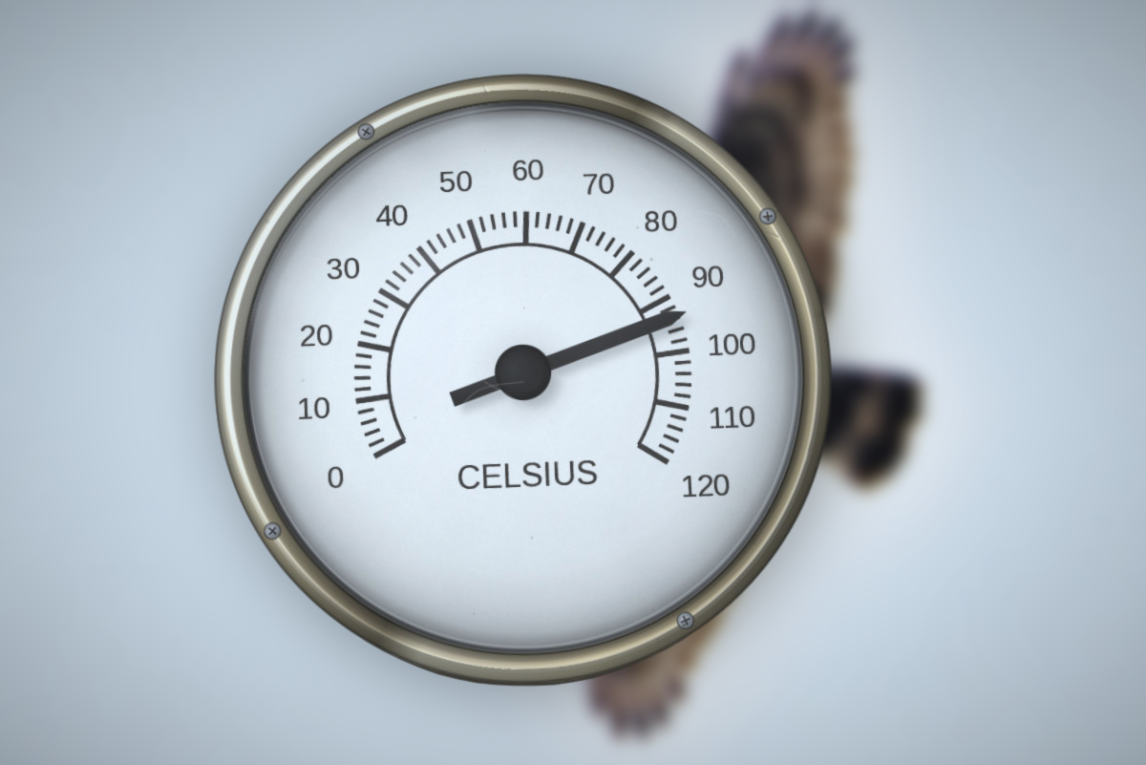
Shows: 94 °C
